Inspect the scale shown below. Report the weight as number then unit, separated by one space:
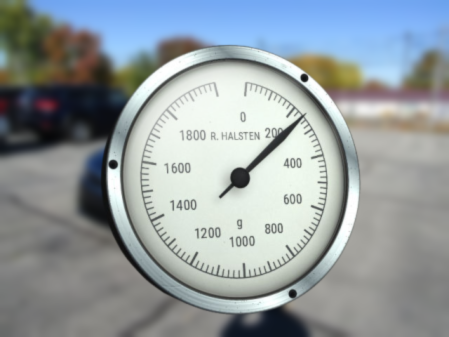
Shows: 240 g
